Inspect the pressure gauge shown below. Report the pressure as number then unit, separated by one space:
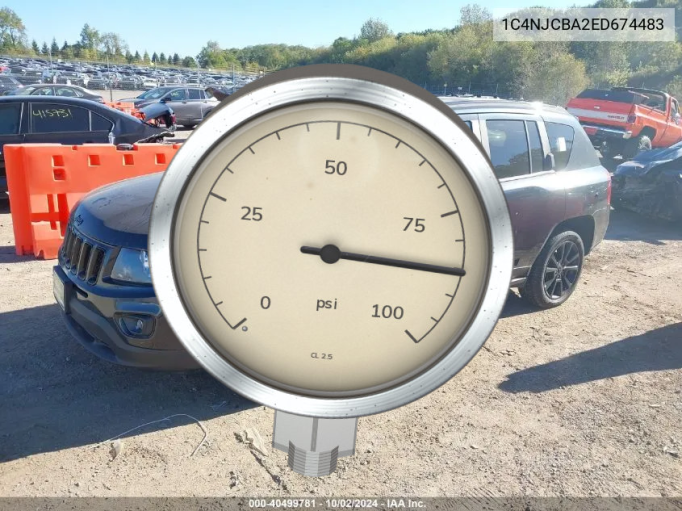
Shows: 85 psi
